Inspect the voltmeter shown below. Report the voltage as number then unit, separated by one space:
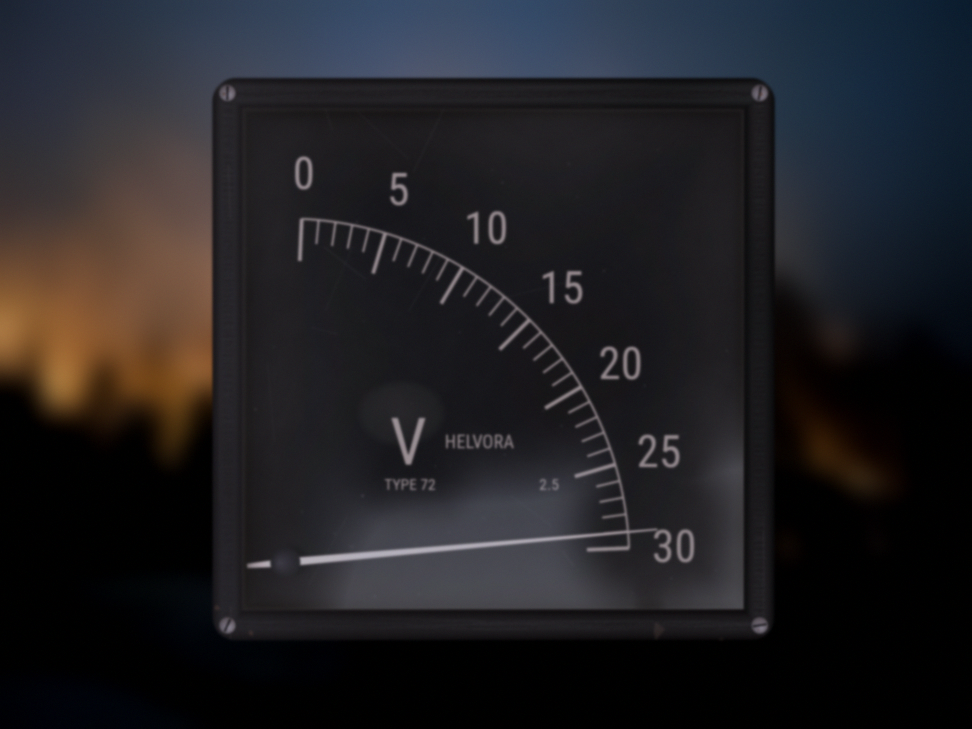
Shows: 29 V
